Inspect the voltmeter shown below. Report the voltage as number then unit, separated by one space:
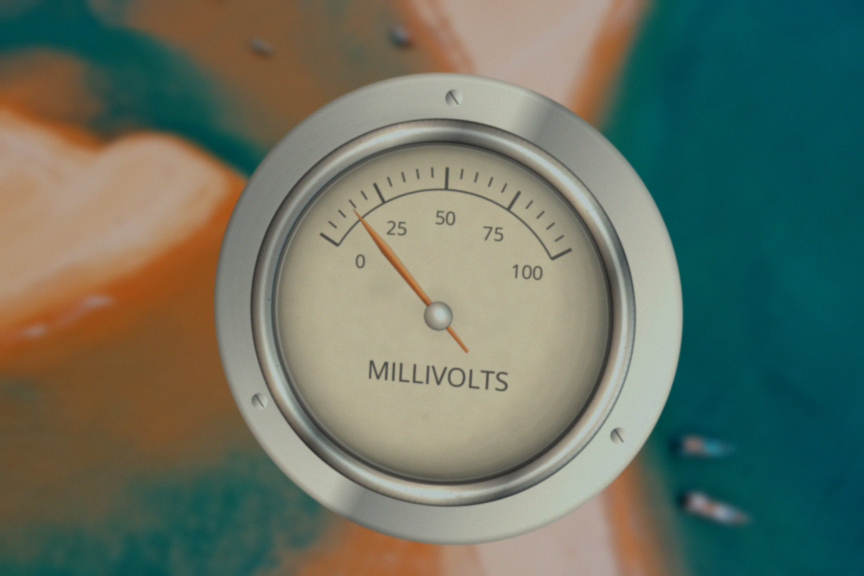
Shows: 15 mV
